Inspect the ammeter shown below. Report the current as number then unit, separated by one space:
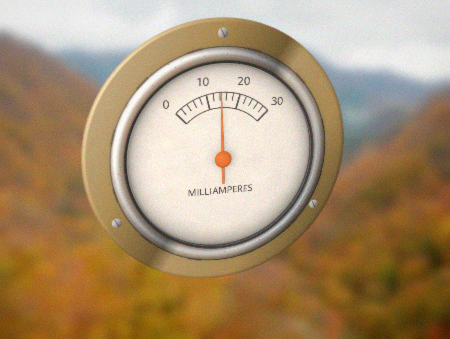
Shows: 14 mA
